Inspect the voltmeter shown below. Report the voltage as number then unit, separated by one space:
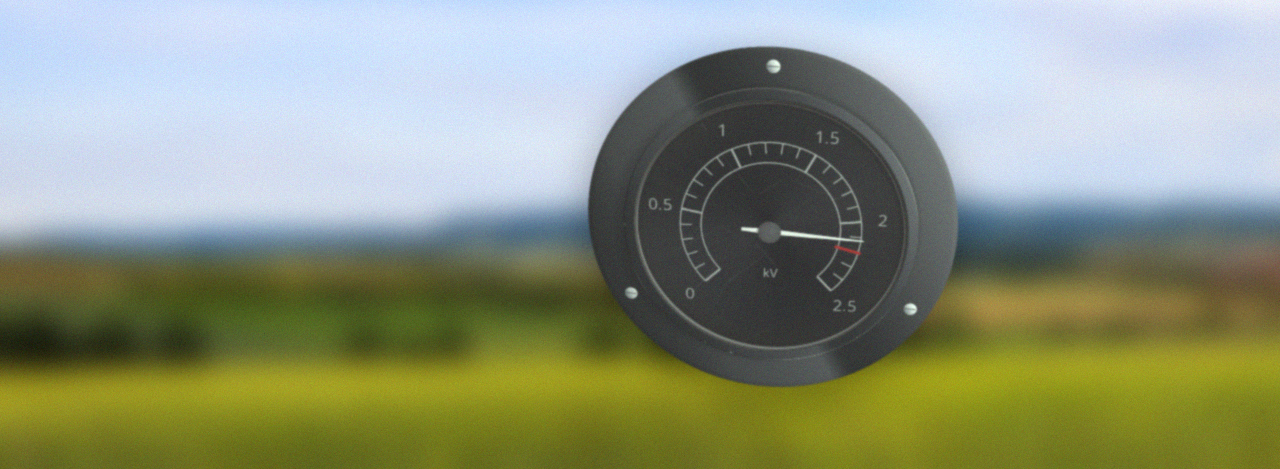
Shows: 2.1 kV
